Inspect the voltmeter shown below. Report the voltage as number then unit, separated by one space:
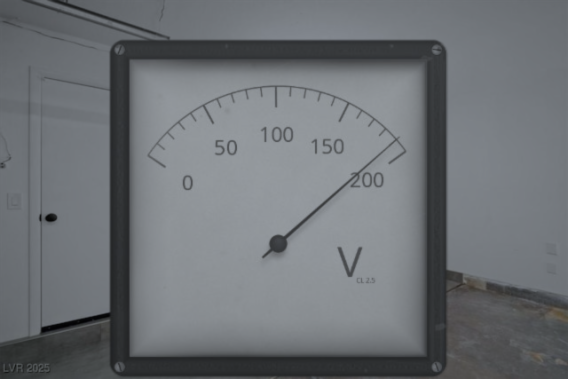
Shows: 190 V
